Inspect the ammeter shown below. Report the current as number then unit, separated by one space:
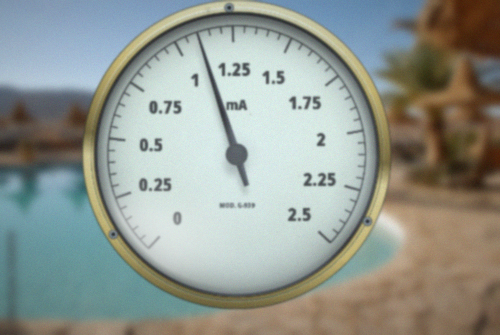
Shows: 1.1 mA
